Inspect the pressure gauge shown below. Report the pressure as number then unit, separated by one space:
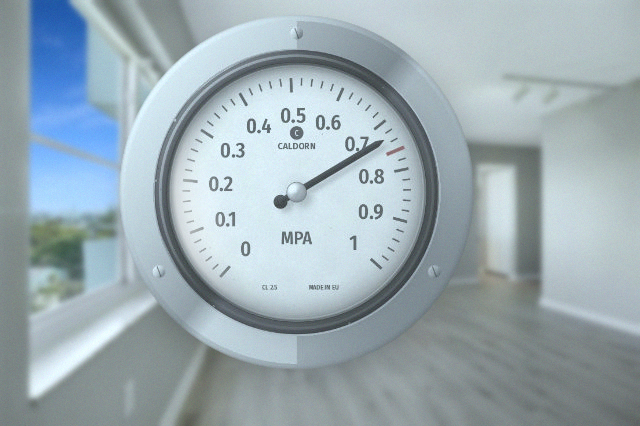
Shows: 0.73 MPa
